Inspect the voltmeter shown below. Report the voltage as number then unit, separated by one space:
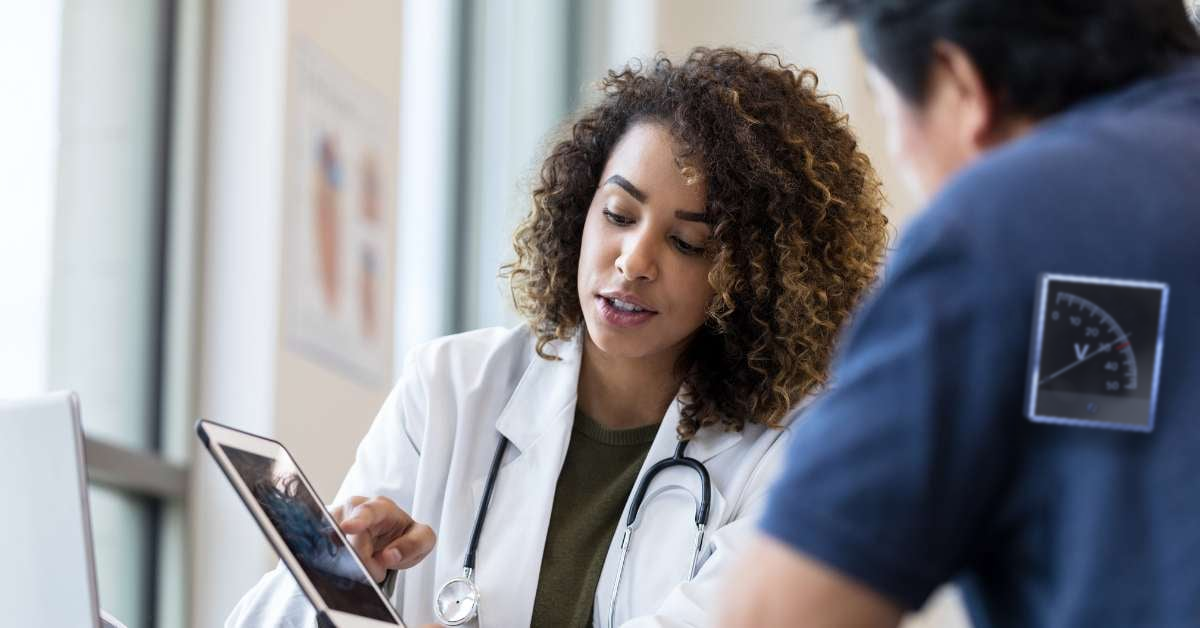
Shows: 30 V
